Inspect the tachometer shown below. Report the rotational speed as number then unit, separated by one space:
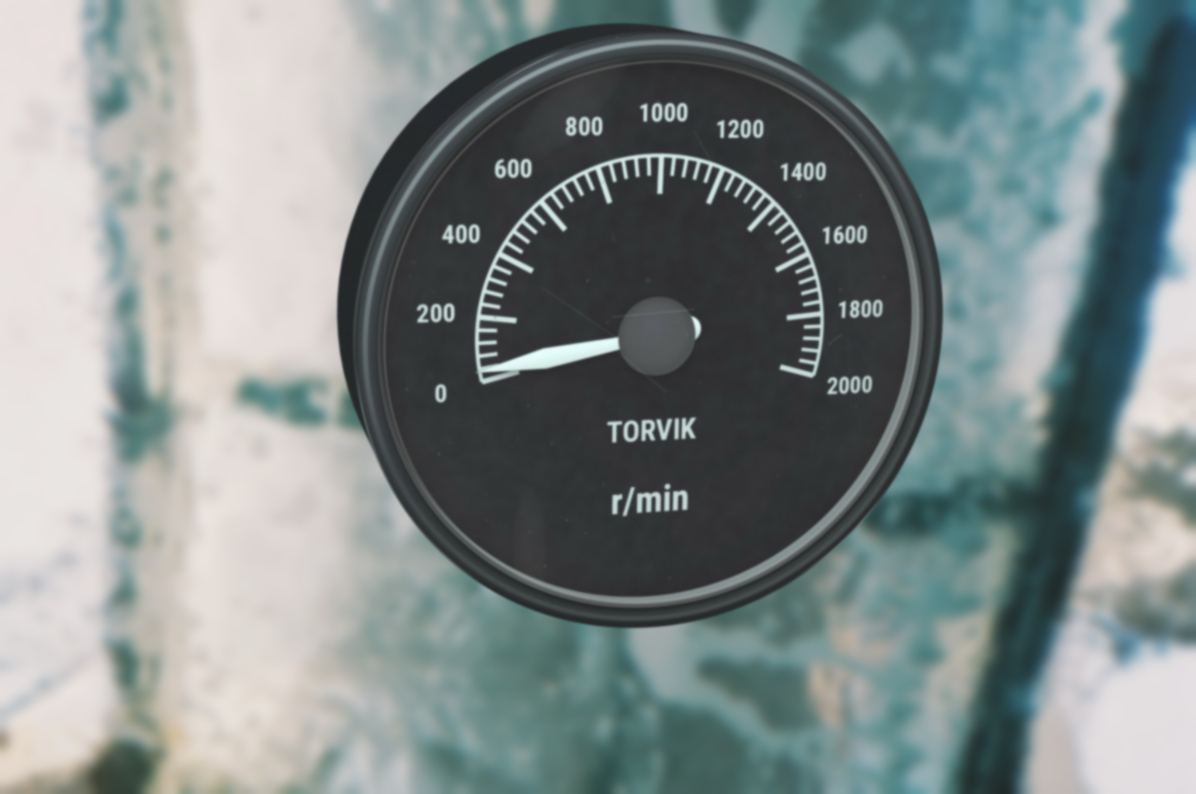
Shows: 40 rpm
